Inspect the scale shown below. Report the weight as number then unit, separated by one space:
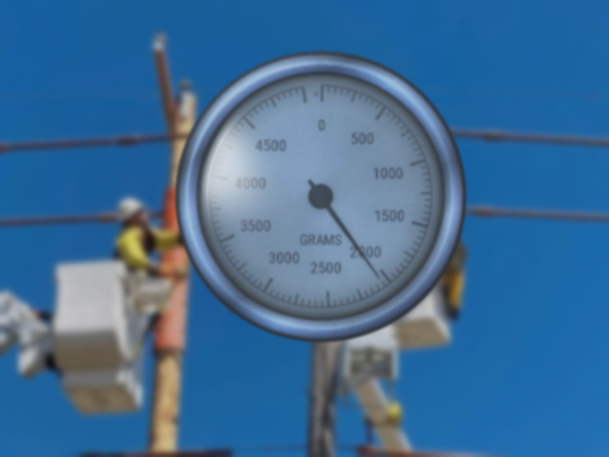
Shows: 2050 g
